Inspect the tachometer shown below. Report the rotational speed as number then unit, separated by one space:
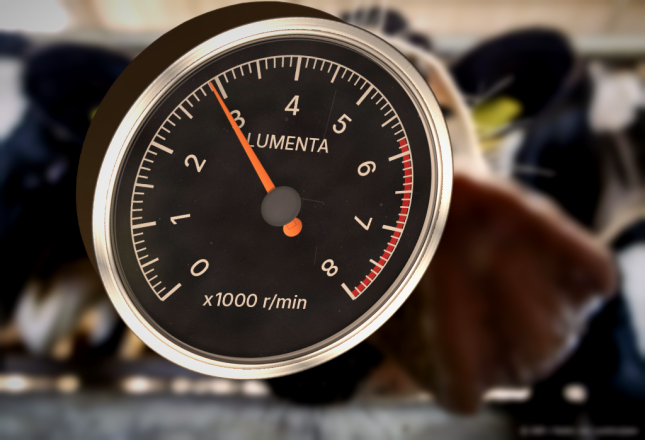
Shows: 2900 rpm
